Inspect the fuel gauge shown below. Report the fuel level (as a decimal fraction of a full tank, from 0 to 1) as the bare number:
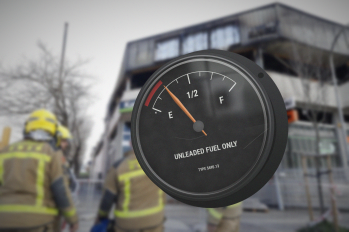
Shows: 0.25
